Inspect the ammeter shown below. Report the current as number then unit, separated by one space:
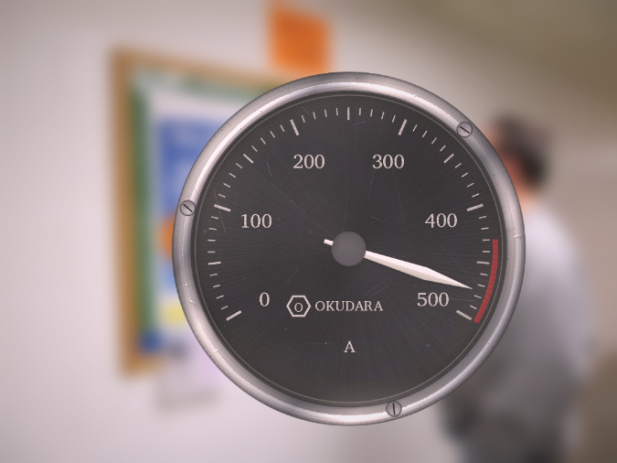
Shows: 475 A
